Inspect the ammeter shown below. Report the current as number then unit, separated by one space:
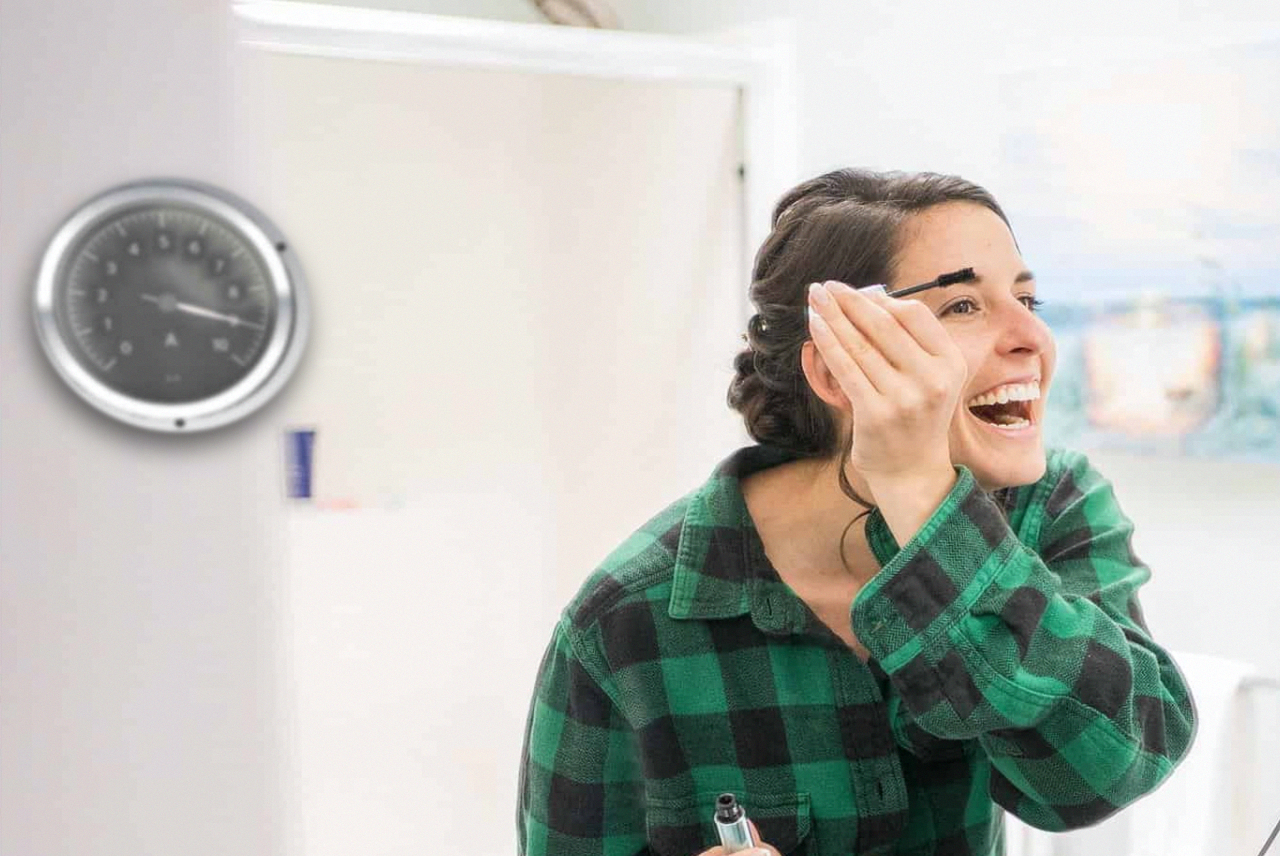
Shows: 9 A
